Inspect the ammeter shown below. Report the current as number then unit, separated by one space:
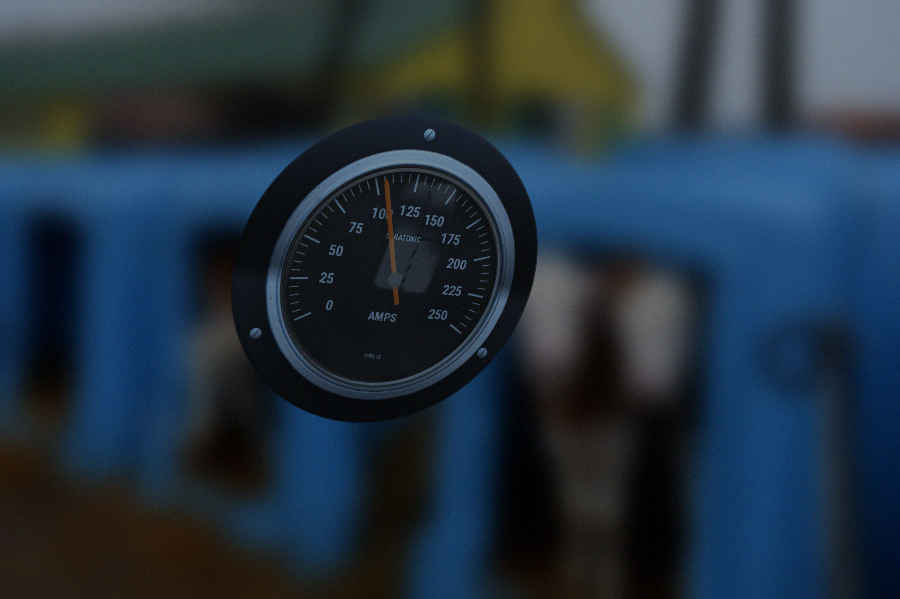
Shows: 105 A
